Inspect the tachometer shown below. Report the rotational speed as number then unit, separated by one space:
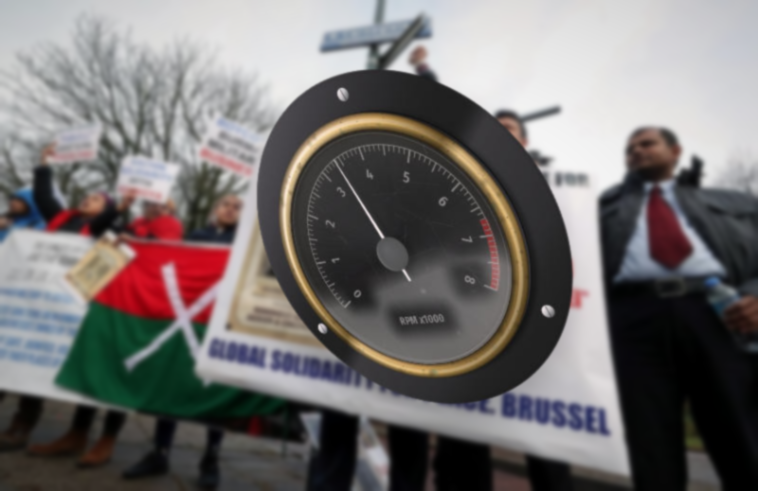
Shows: 3500 rpm
